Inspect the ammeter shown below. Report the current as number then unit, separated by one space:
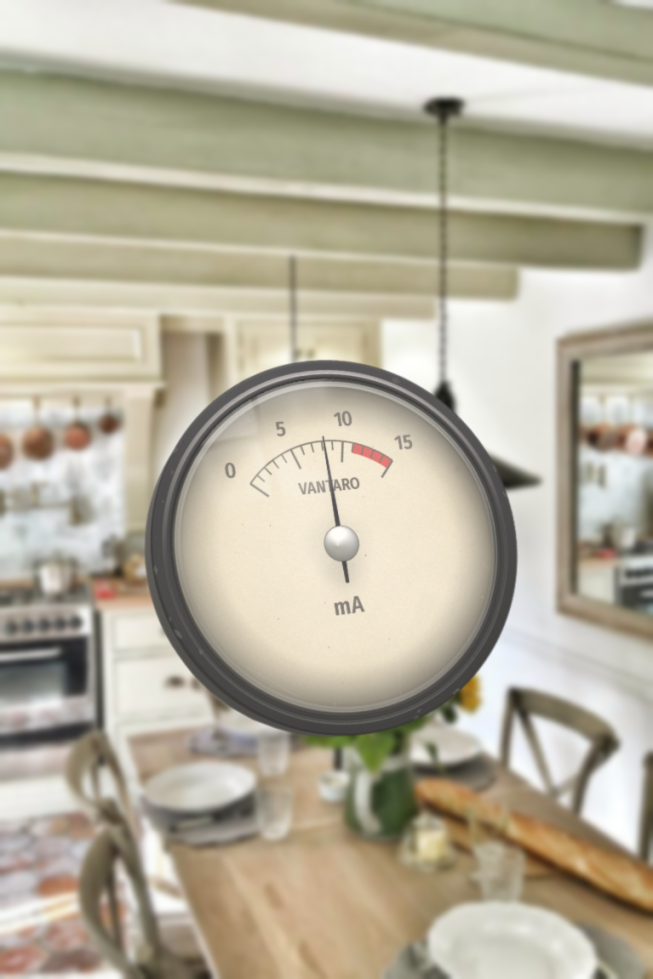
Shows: 8 mA
